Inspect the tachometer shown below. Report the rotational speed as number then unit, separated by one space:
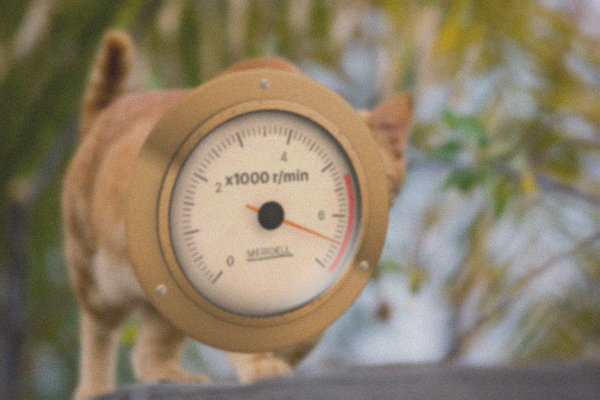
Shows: 6500 rpm
